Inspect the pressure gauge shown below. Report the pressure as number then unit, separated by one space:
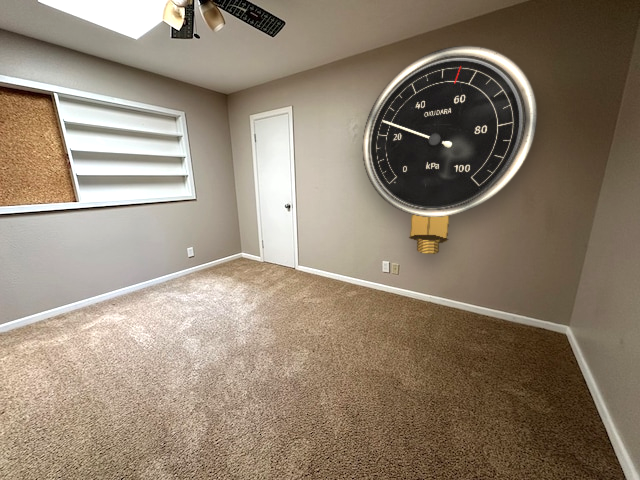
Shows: 25 kPa
